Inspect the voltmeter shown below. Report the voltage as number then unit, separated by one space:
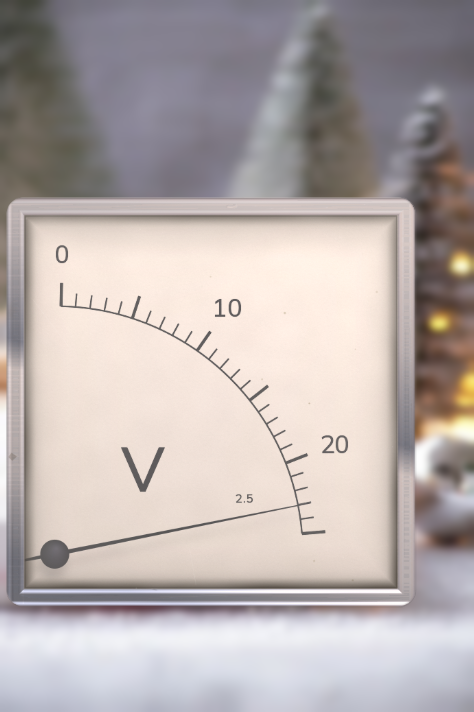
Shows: 23 V
